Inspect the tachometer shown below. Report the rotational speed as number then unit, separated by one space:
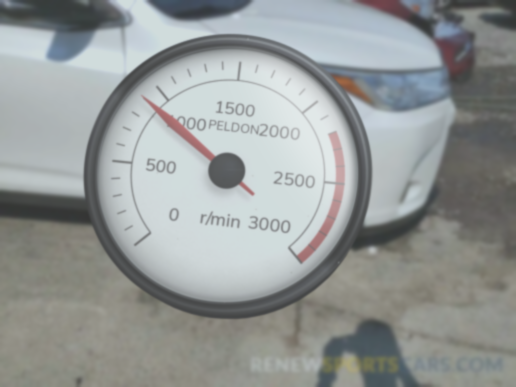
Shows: 900 rpm
